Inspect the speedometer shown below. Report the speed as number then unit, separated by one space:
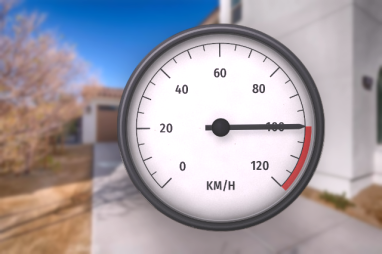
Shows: 100 km/h
